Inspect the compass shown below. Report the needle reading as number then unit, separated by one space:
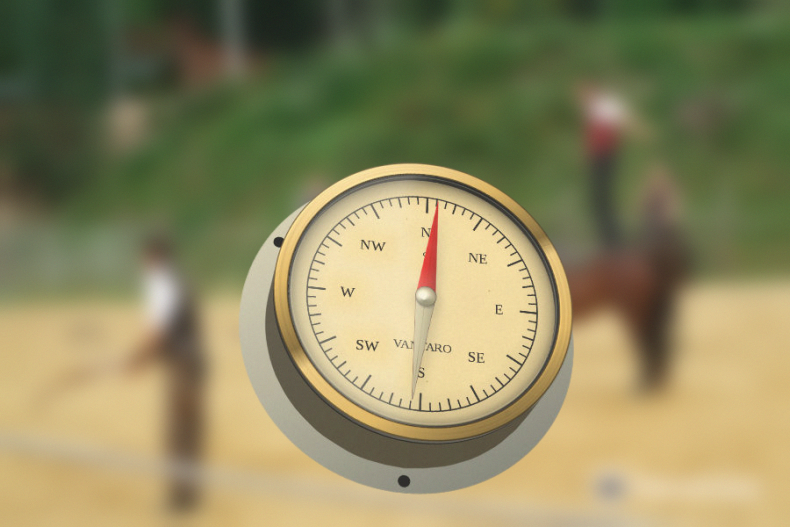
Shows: 5 °
